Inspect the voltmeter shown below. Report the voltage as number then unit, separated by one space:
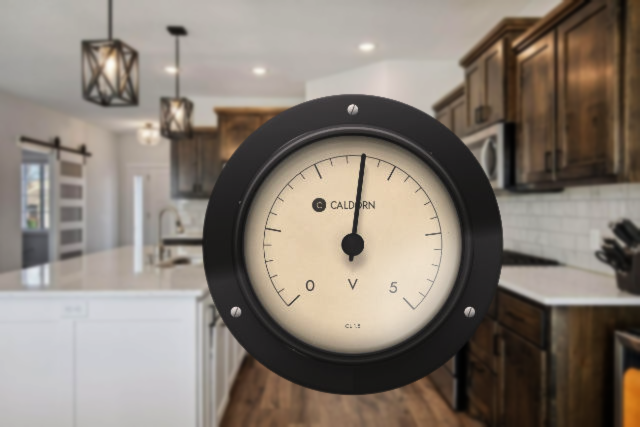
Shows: 2.6 V
